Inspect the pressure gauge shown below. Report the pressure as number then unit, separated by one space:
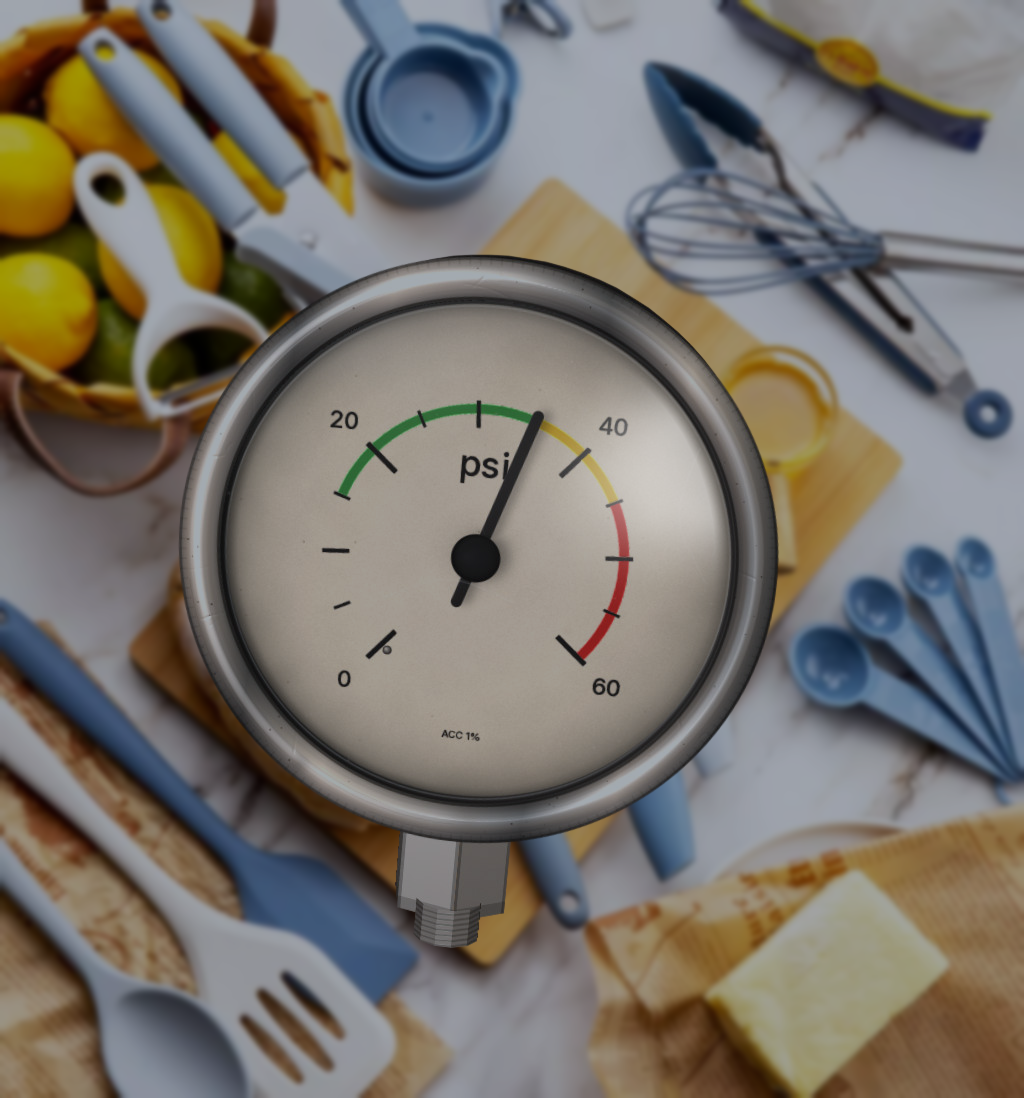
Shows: 35 psi
